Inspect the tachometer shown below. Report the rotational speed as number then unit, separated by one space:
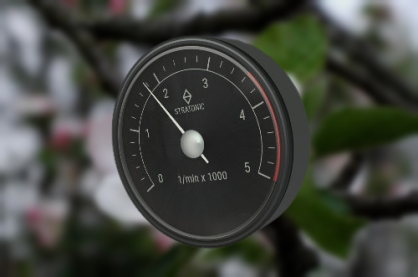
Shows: 1800 rpm
